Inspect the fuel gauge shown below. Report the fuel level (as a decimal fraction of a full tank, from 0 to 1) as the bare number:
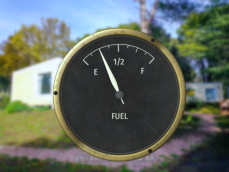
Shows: 0.25
